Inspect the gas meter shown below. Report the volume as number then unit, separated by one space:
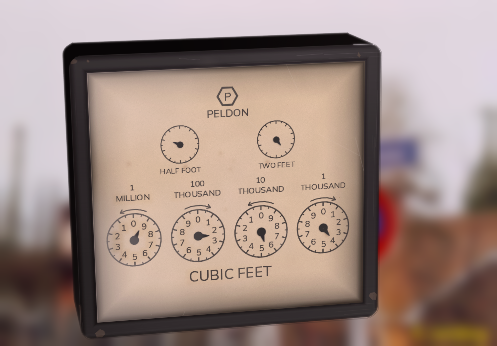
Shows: 925400 ft³
